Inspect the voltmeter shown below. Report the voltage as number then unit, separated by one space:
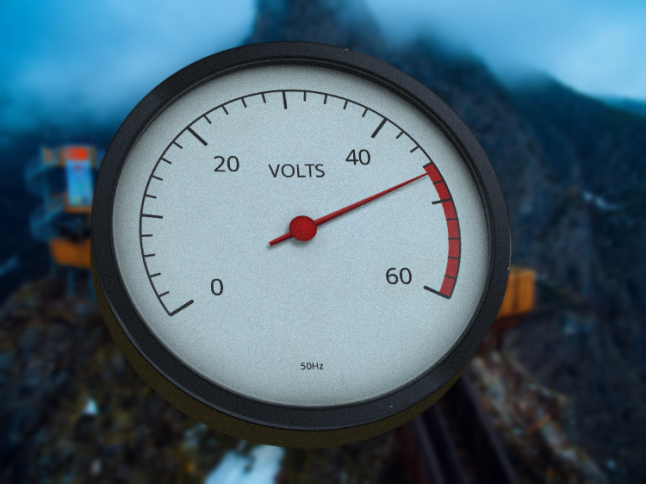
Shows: 47 V
